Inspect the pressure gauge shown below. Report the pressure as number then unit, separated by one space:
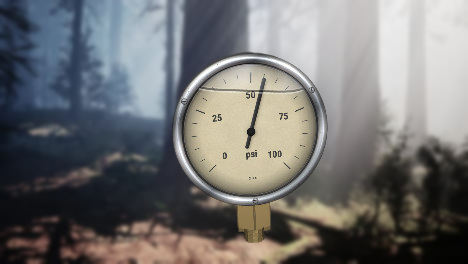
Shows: 55 psi
